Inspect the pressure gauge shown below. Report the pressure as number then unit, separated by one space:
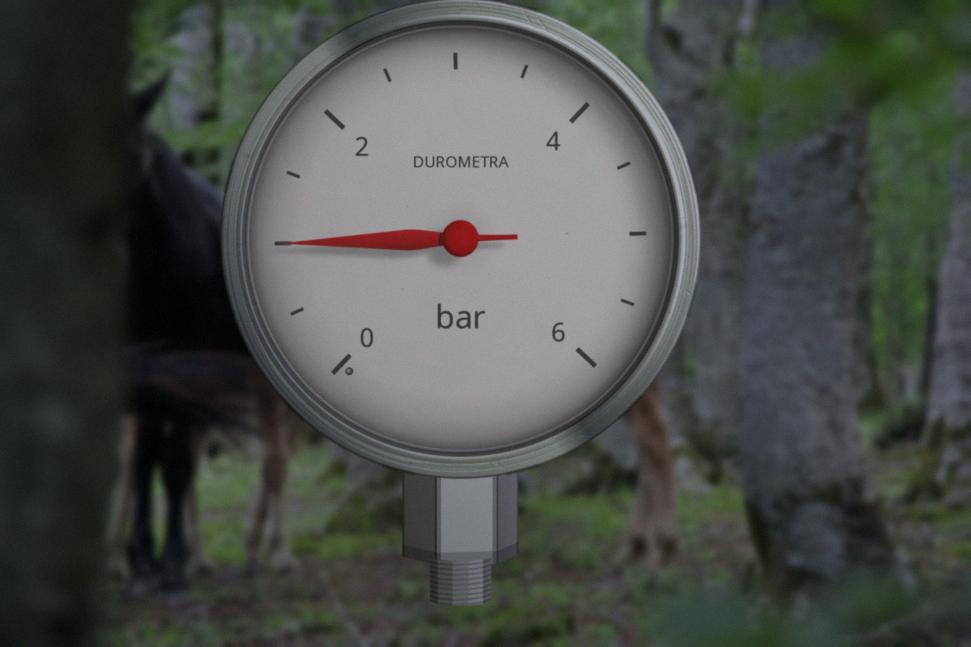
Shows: 1 bar
